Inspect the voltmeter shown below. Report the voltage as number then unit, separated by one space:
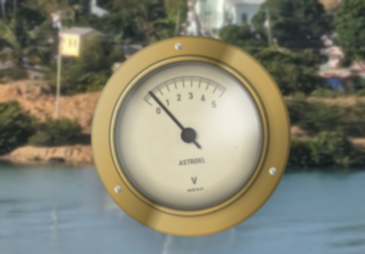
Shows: 0.5 V
